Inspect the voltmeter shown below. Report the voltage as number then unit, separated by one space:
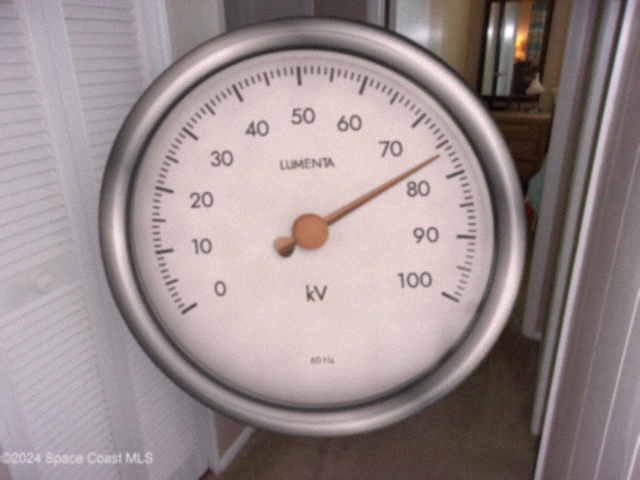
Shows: 76 kV
